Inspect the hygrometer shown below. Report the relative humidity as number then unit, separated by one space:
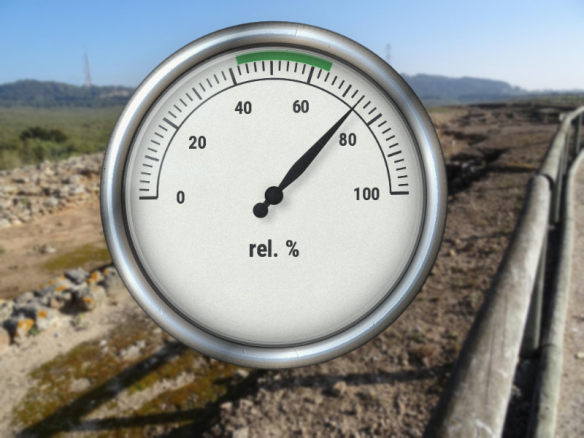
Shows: 74 %
